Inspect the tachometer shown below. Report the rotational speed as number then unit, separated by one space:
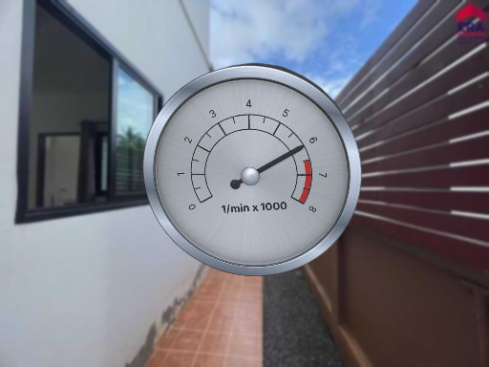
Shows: 6000 rpm
